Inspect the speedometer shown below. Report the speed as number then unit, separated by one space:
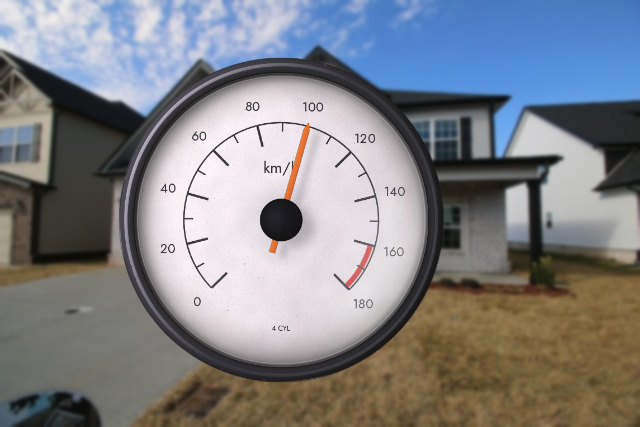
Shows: 100 km/h
